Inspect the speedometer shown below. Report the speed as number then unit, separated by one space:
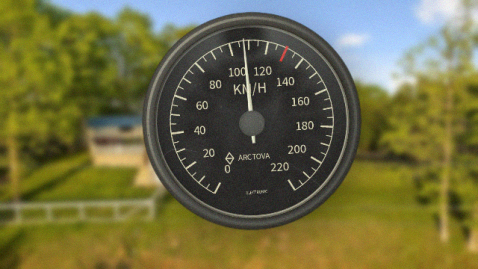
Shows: 107.5 km/h
